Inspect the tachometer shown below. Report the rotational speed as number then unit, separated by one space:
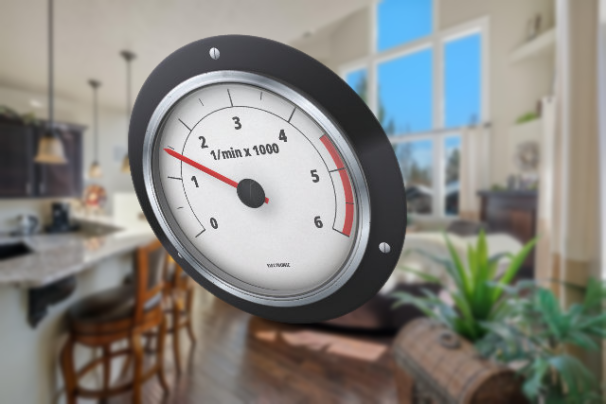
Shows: 1500 rpm
